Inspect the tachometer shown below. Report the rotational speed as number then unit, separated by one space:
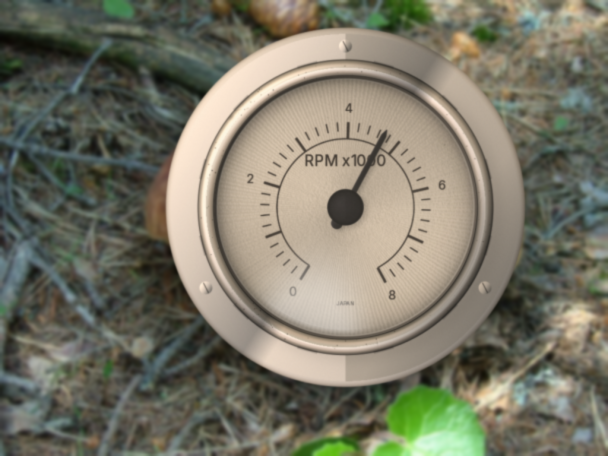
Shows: 4700 rpm
